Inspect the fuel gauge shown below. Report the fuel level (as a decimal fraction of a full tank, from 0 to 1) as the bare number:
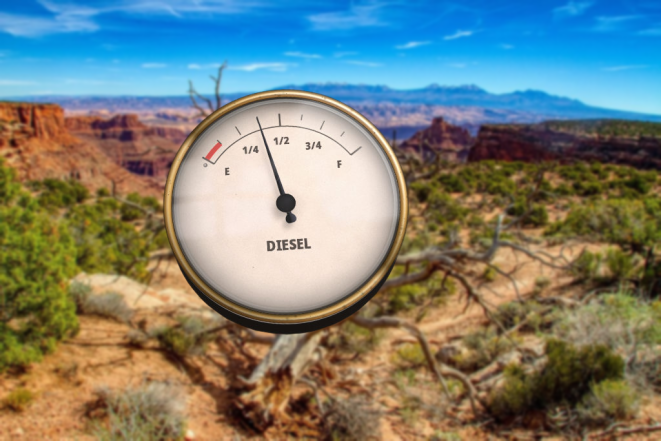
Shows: 0.375
